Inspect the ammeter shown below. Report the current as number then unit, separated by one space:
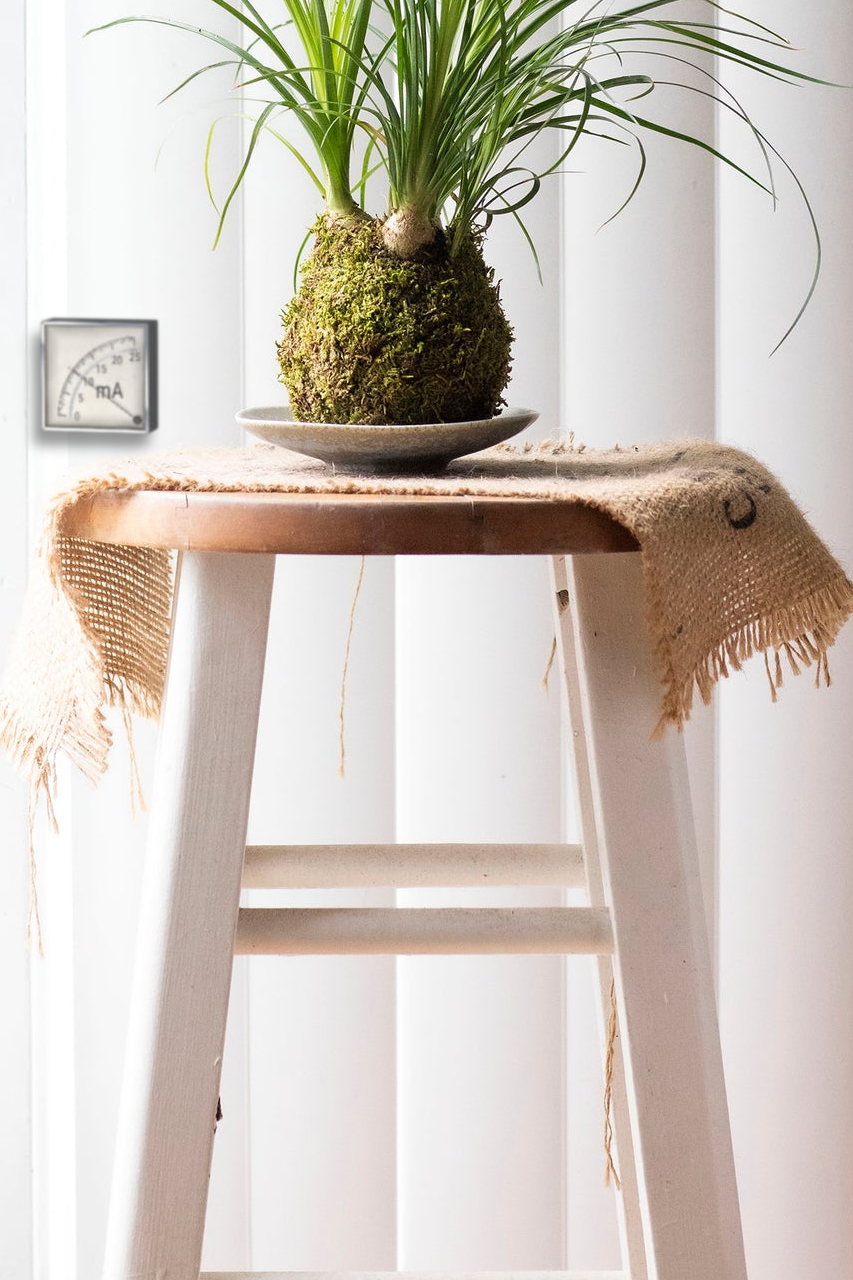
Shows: 10 mA
